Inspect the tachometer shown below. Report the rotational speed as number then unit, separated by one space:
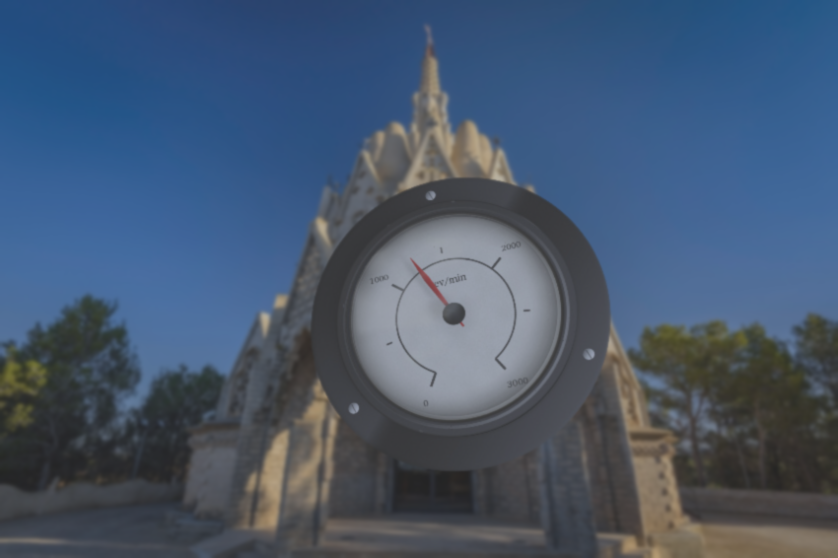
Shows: 1250 rpm
